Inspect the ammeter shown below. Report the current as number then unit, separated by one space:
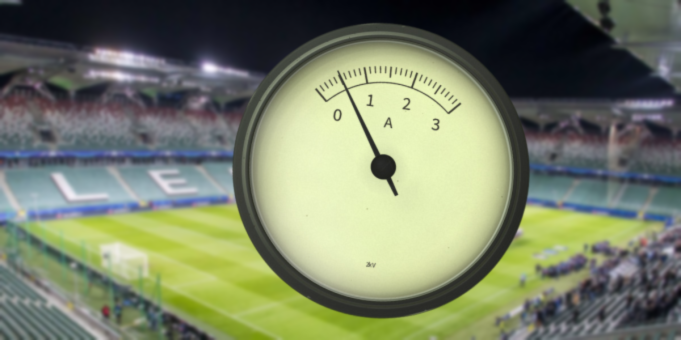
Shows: 0.5 A
